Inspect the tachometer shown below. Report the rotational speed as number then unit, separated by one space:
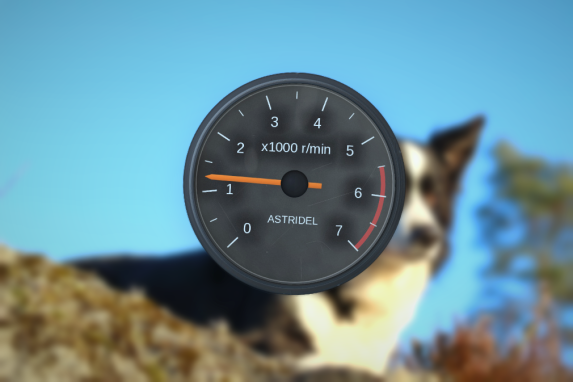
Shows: 1250 rpm
